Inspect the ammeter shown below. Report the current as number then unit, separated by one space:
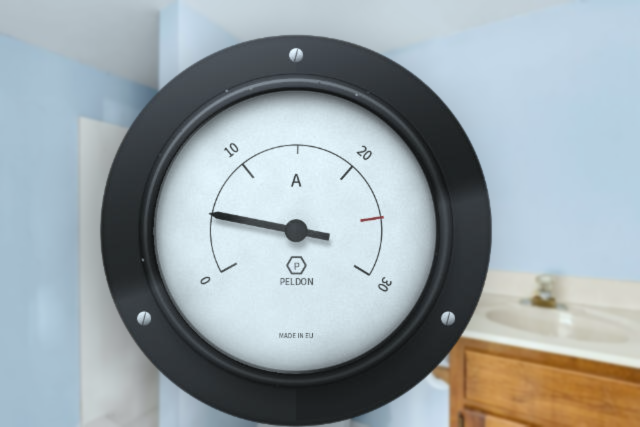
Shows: 5 A
